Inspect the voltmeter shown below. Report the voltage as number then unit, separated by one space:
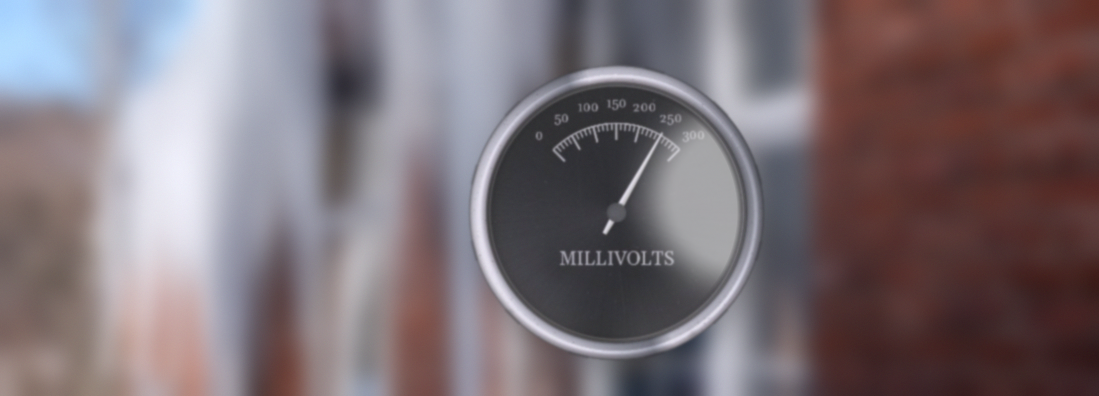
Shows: 250 mV
